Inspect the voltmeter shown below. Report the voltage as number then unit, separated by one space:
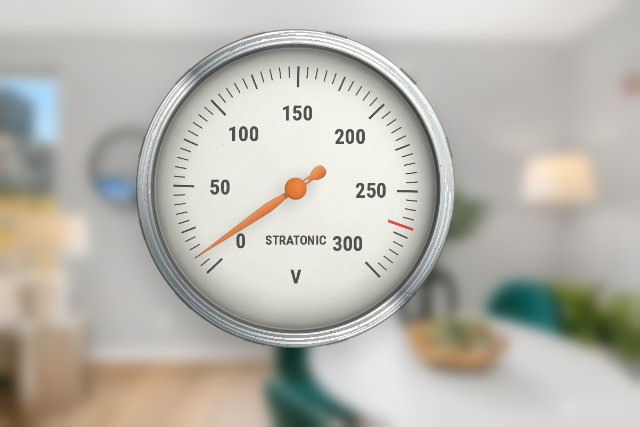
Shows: 10 V
